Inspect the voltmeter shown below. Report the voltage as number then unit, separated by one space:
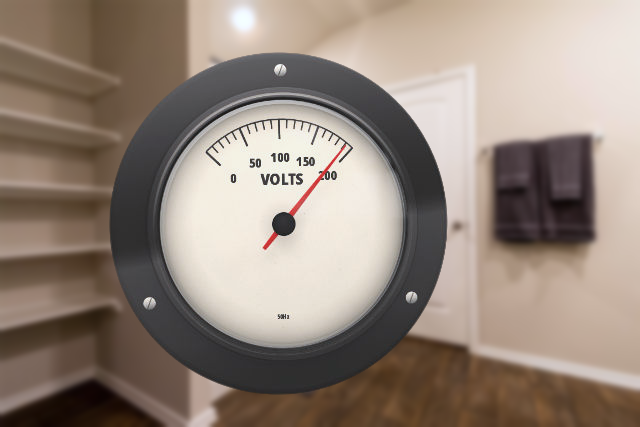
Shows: 190 V
